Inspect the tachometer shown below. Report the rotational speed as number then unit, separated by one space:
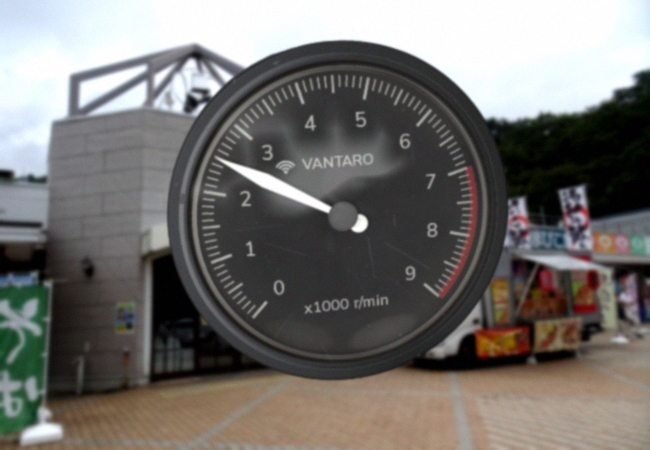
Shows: 2500 rpm
